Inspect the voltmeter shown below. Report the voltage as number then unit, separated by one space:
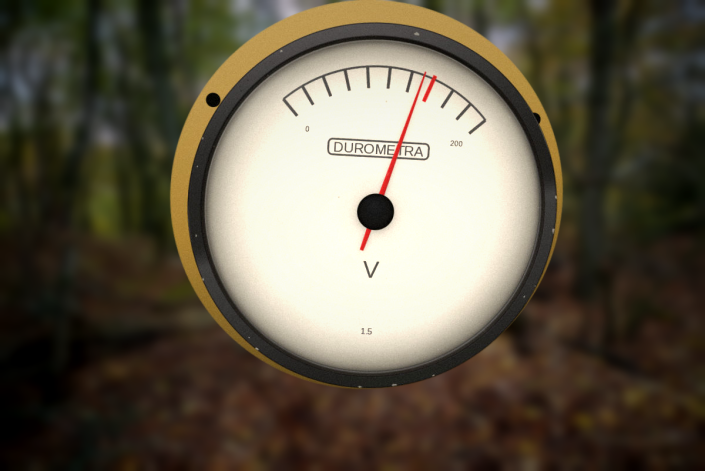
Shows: 130 V
